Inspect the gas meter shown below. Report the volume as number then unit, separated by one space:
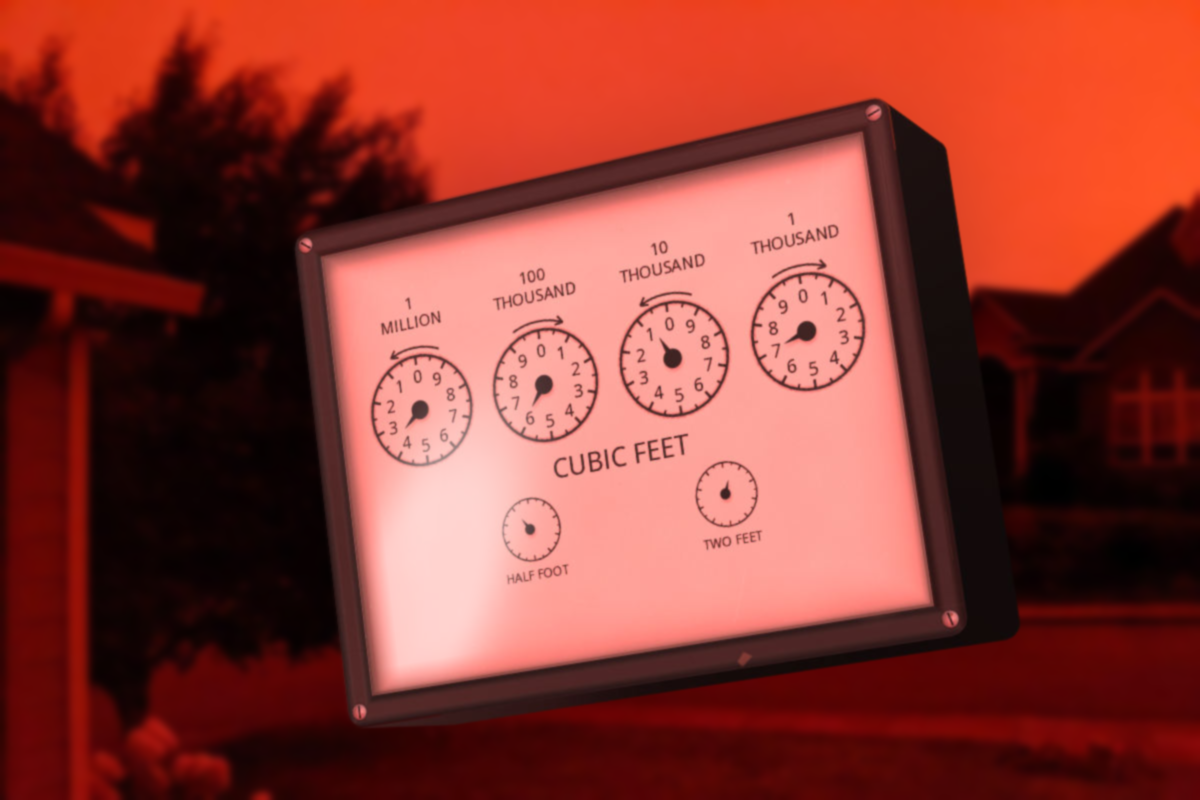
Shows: 360700 ft³
